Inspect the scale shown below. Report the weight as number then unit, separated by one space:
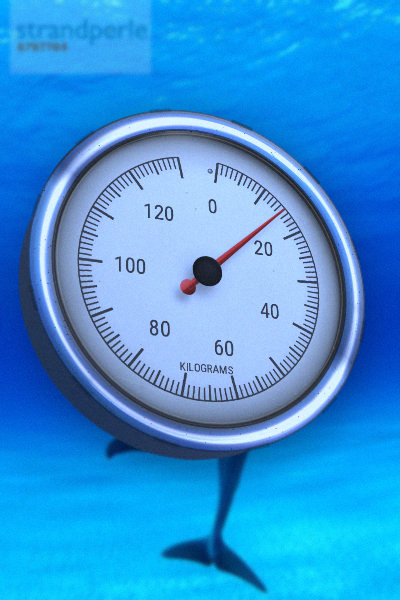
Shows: 15 kg
